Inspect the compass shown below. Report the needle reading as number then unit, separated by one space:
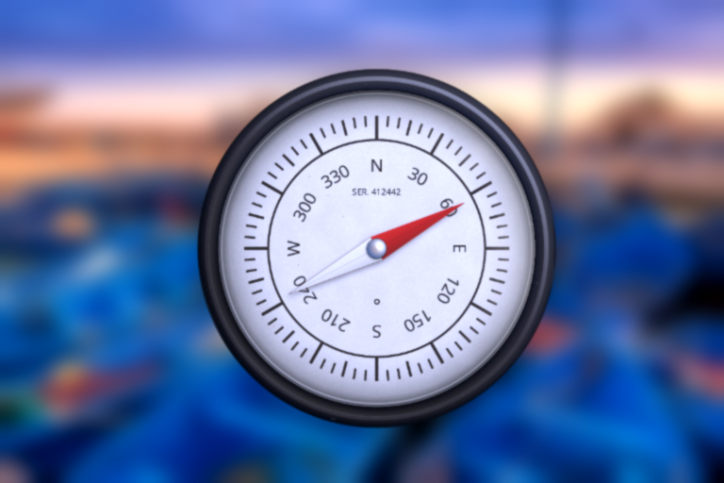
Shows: 62.5 °
